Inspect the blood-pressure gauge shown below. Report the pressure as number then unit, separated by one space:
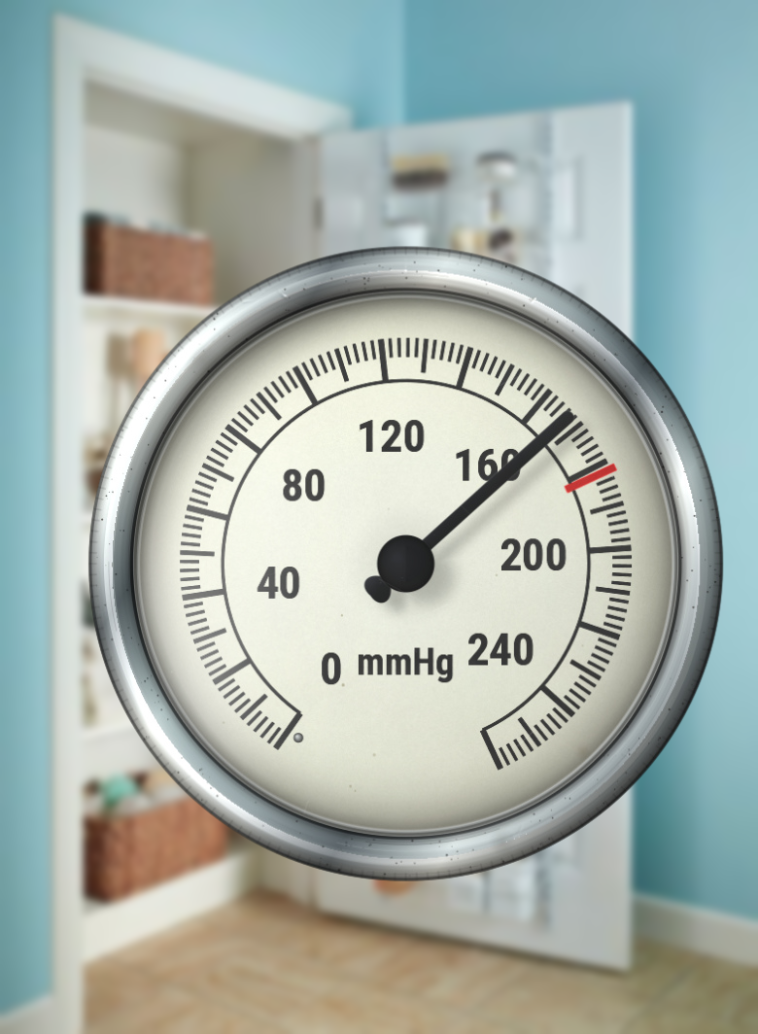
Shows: 167 mmHg
